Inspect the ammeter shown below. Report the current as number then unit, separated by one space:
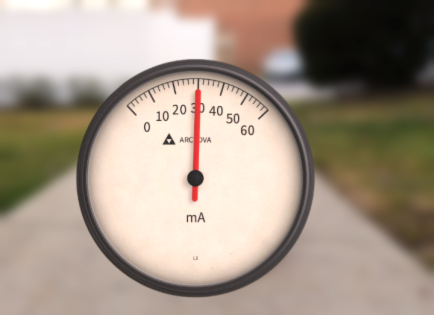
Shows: 30 mA
